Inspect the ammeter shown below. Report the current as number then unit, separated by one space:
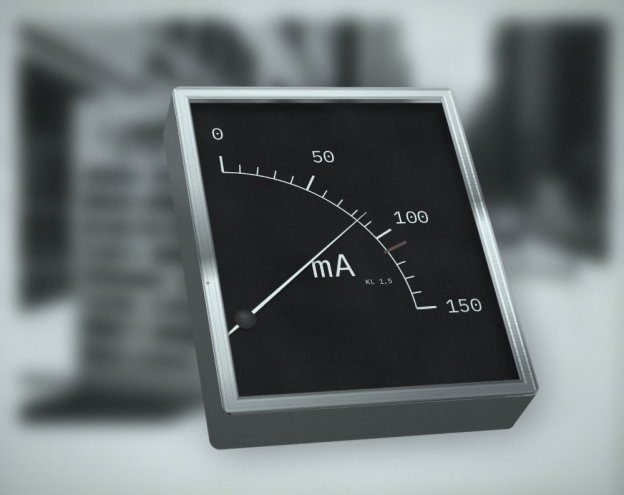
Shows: 85 mA
